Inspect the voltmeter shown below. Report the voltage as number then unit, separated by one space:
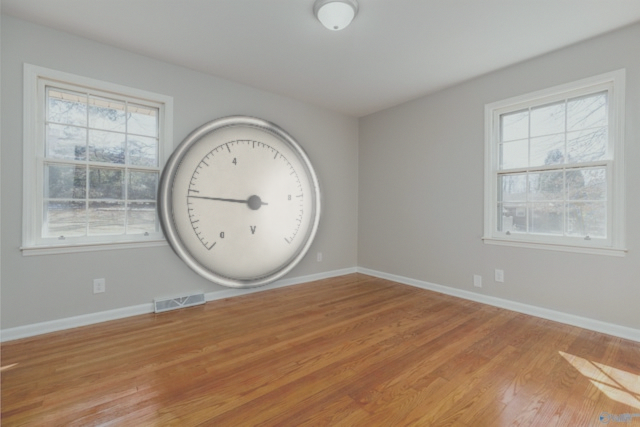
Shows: 1.8 V
